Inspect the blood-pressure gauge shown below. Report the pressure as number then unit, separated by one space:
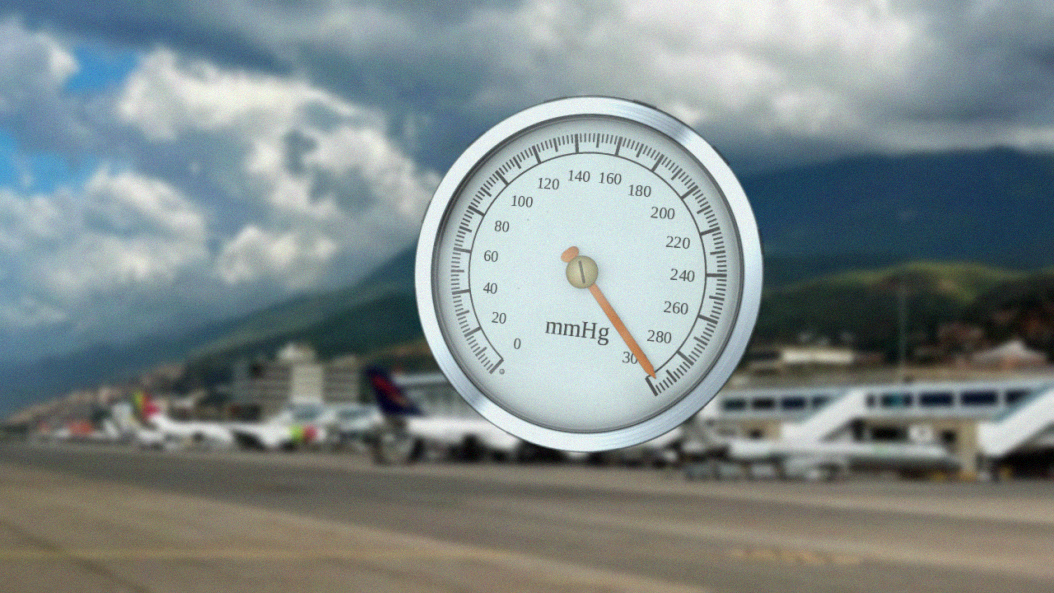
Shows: 296 mmHg
